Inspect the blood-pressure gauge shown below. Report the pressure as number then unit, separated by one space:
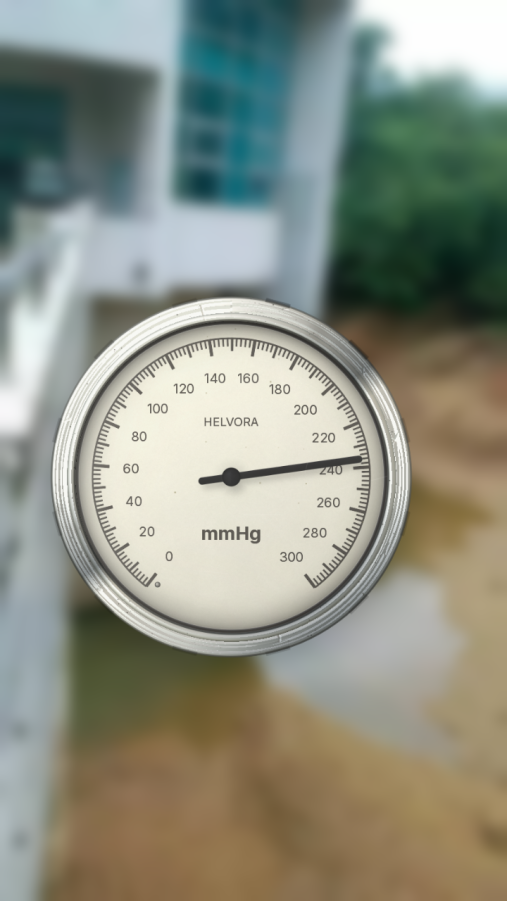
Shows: 236 mmHg
